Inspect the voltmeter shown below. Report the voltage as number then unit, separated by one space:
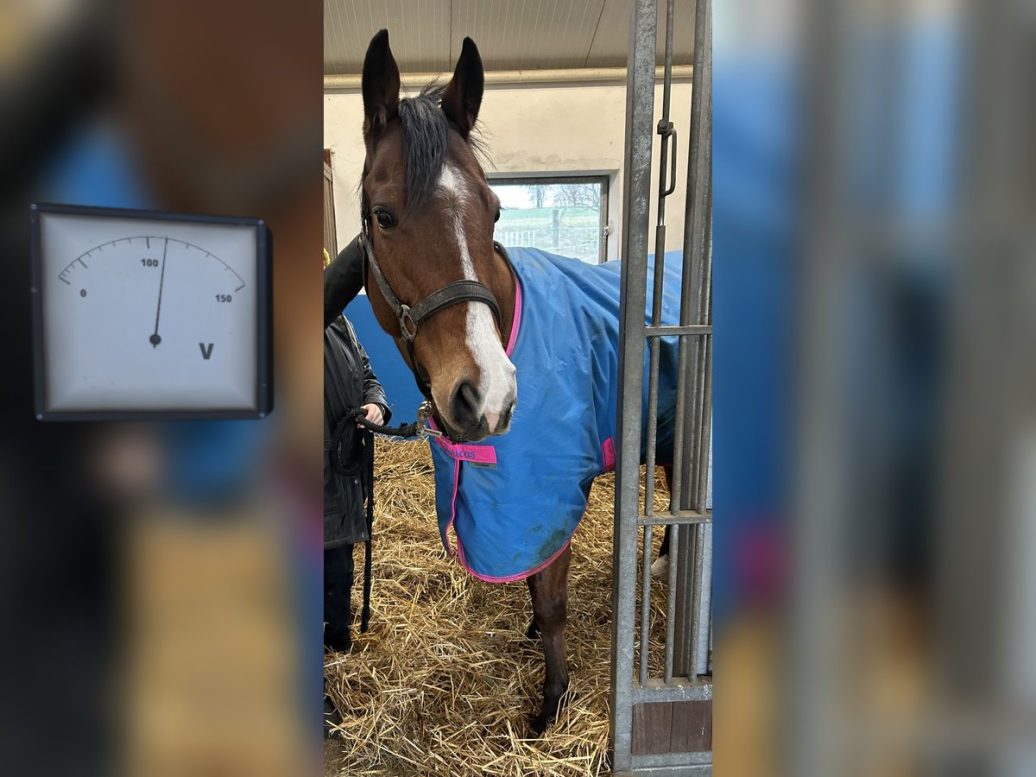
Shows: 110 V
